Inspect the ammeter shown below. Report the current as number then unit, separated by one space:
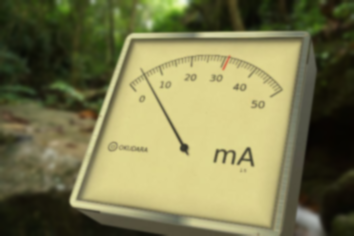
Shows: 5 mA
